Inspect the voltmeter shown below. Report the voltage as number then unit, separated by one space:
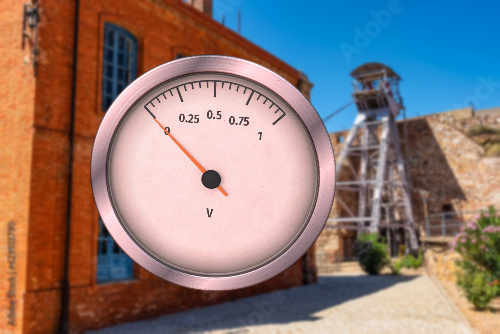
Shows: 0 V
